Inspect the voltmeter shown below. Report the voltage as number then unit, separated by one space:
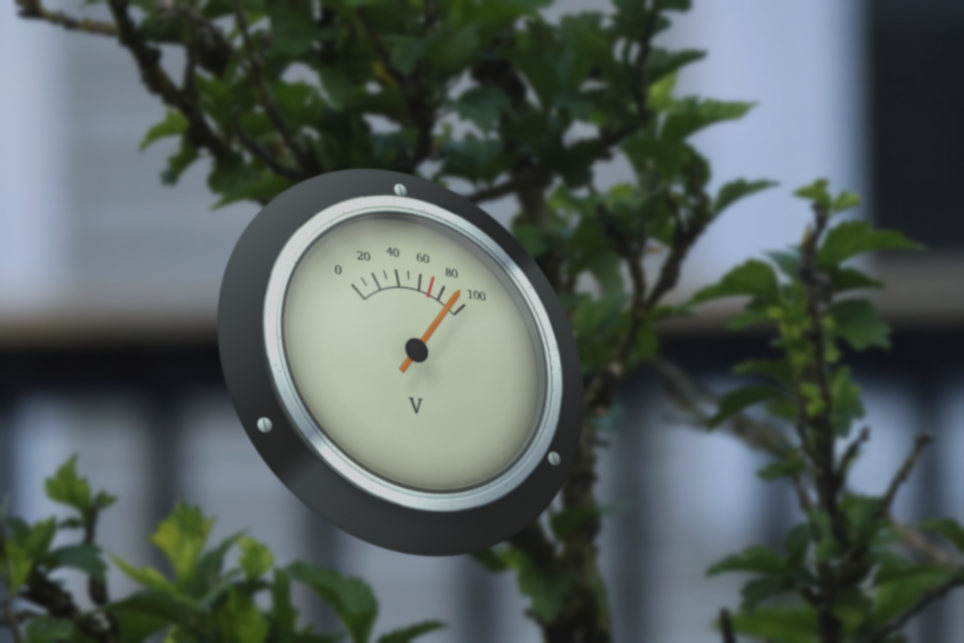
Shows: 90 V
